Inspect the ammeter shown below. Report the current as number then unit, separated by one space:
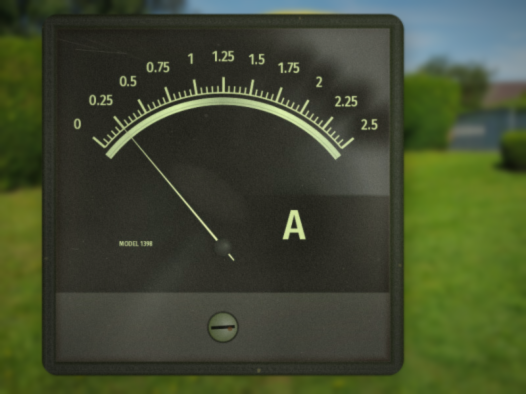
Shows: 0.25 A
